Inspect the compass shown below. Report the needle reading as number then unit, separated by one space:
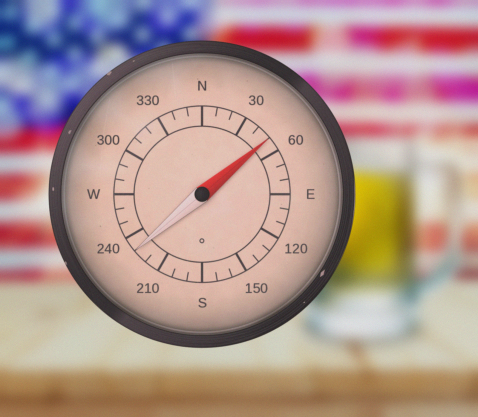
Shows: 50 °
